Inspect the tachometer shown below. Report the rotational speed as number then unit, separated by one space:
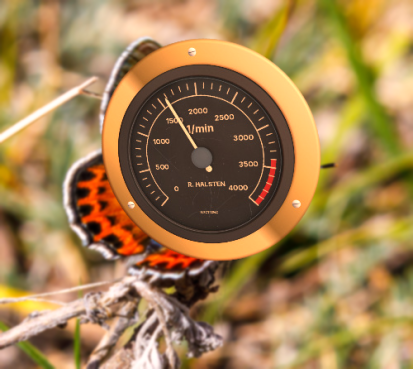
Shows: 1600 rpm
